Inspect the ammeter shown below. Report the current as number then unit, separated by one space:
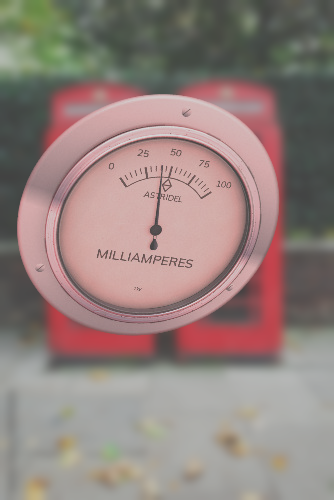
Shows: 40 mA
